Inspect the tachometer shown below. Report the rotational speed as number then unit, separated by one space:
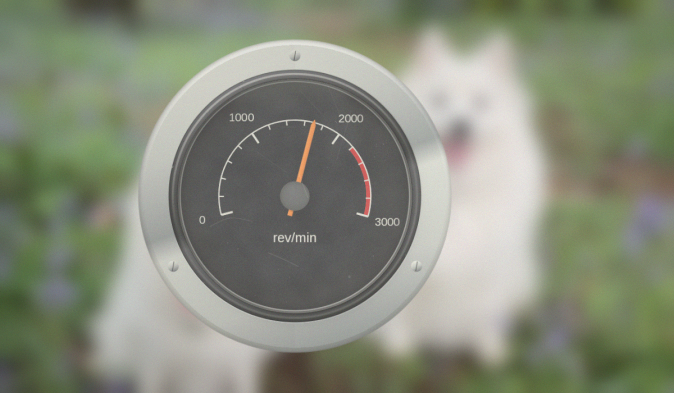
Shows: 1700 rpm
